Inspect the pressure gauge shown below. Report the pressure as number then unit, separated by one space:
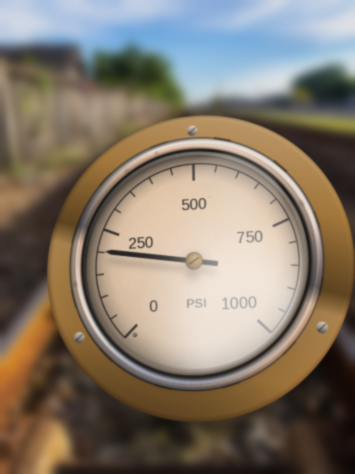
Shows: 200 psi
